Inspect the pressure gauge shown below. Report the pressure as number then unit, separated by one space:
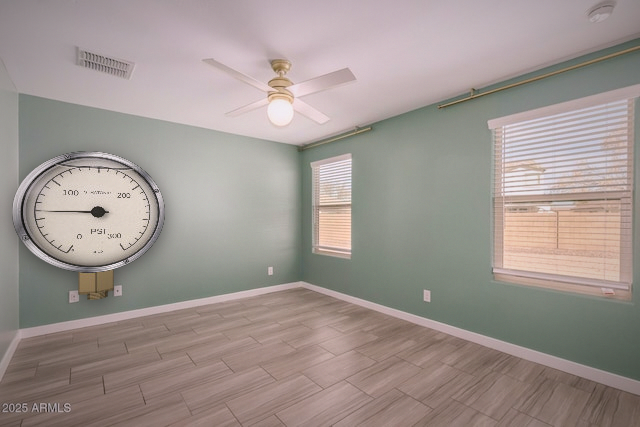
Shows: 60 psi
